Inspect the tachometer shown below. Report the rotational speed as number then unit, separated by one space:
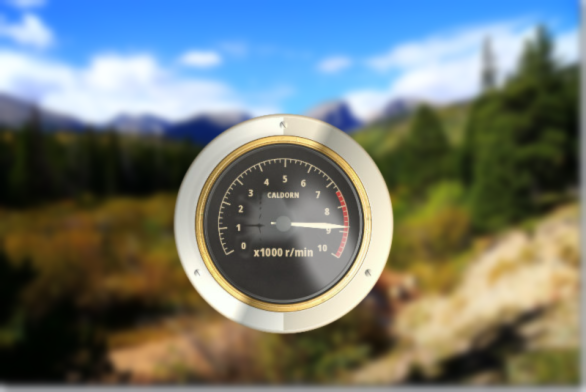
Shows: 8800 rpm
